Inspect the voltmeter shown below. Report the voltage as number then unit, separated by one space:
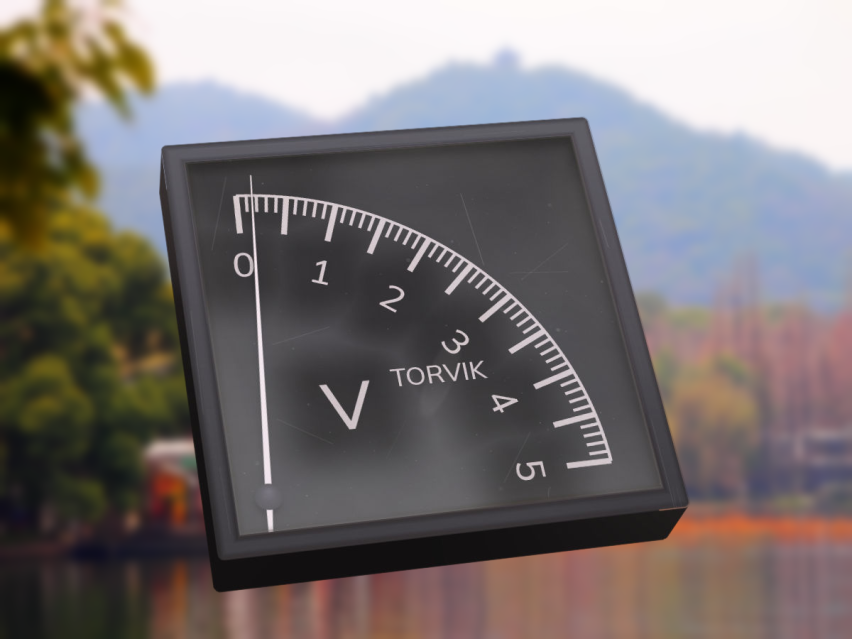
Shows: 0.15 V
